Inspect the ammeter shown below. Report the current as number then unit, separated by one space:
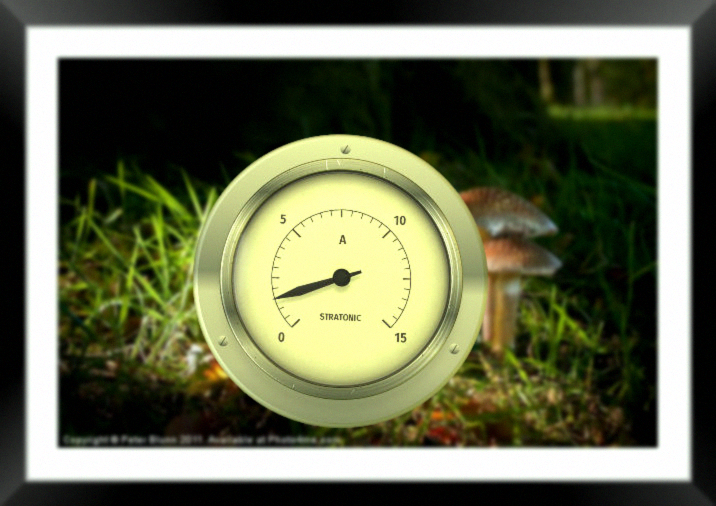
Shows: 1.5 A
